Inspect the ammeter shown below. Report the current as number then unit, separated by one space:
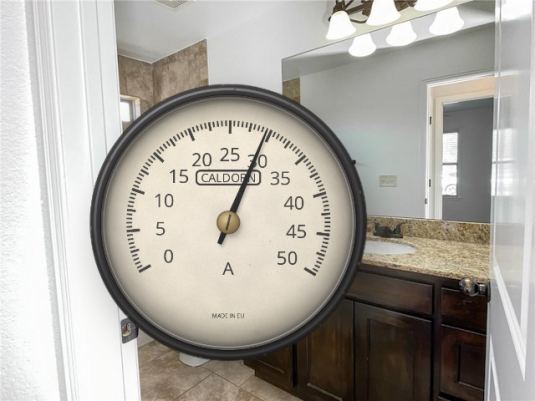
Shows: 29.5 A
